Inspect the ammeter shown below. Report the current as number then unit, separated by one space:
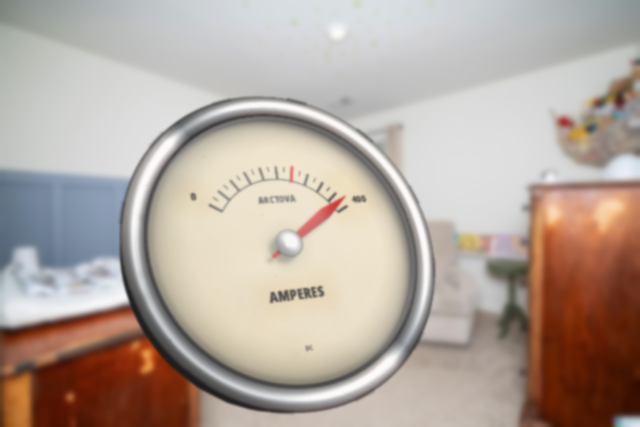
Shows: 380 A
